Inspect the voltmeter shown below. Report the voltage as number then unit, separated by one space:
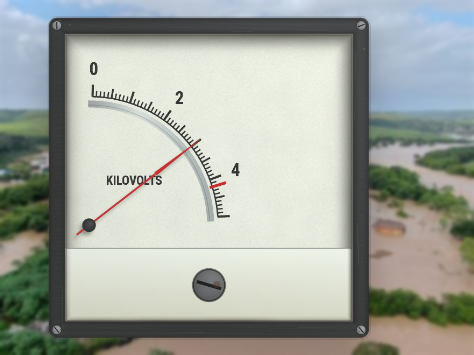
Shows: 3 kV
